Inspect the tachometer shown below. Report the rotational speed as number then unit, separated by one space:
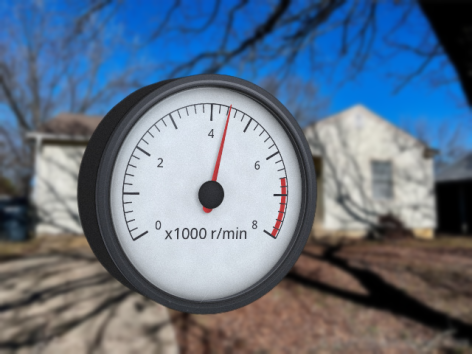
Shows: 4400 rpm
